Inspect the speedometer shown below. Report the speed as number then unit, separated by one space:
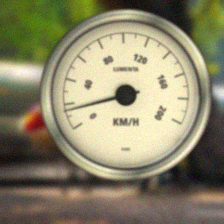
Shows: 15 km/h
